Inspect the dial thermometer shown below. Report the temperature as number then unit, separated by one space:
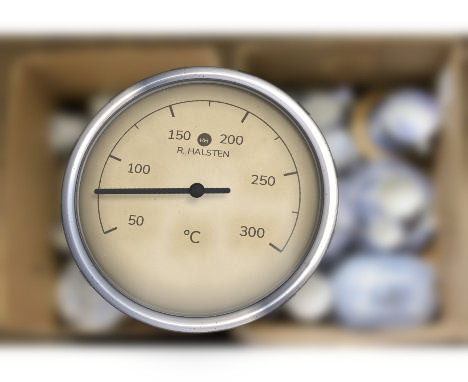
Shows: 75 °C
